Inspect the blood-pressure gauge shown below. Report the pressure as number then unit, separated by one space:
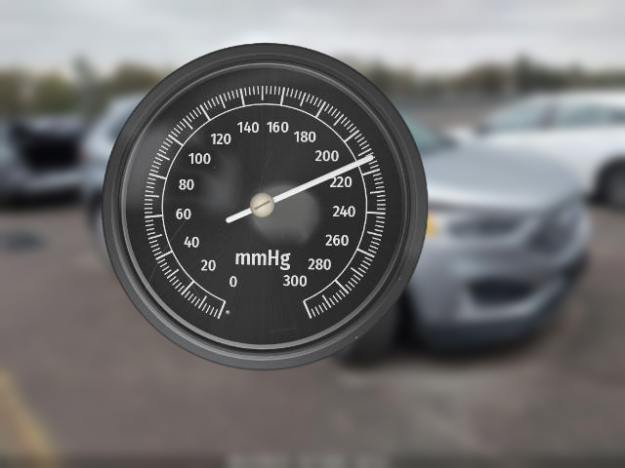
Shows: 214 mmHg
